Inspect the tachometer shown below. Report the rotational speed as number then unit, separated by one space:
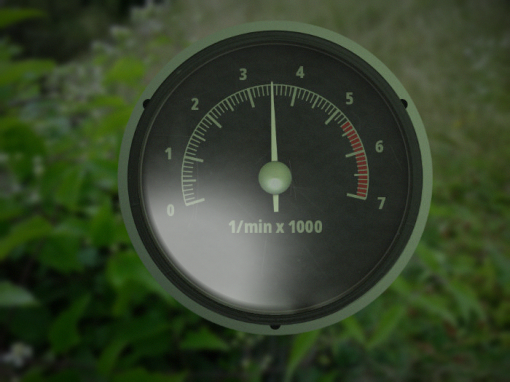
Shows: 3500 rpm
